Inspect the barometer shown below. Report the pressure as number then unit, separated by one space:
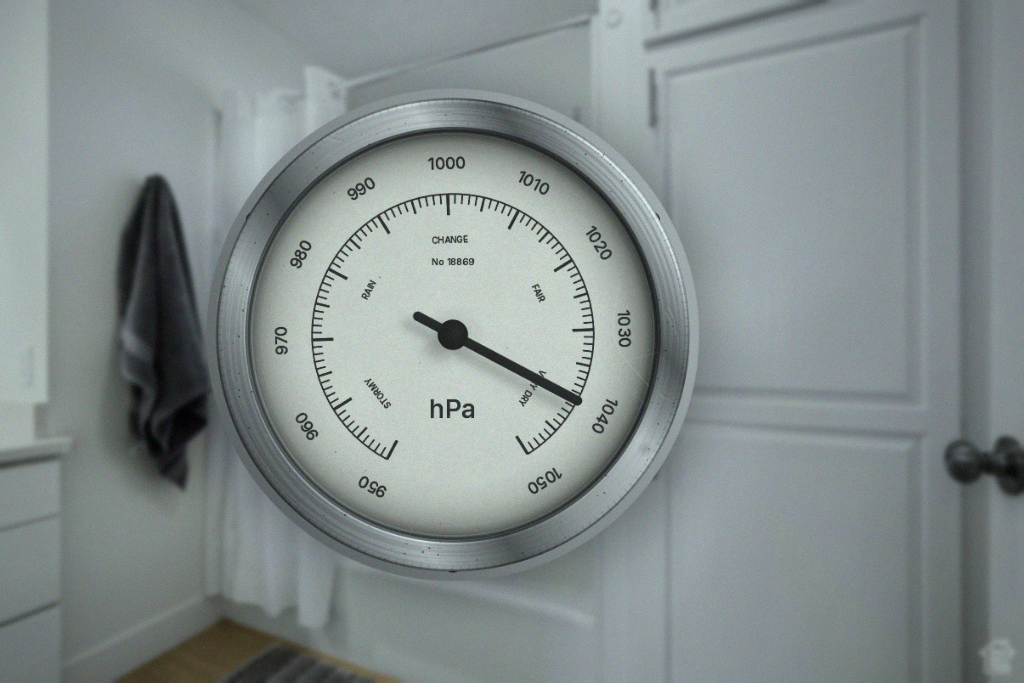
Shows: 1040 hPa
